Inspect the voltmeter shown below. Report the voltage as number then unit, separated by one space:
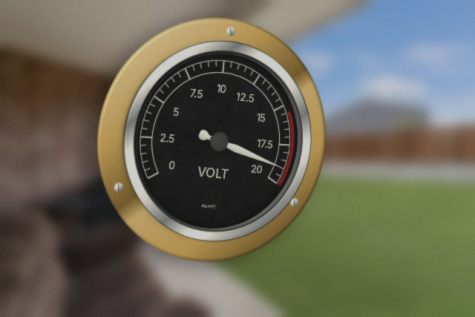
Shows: 19 V
